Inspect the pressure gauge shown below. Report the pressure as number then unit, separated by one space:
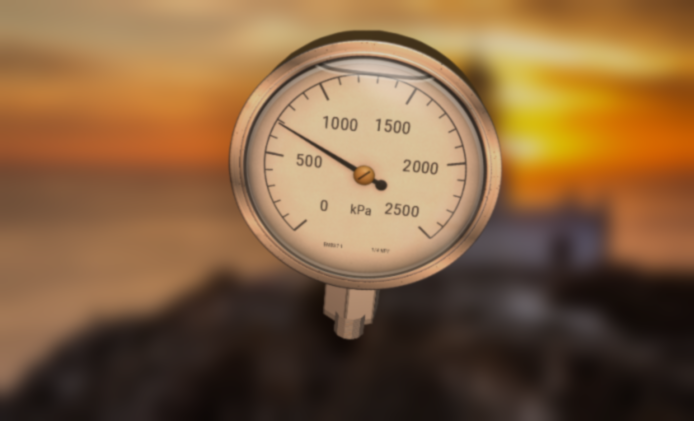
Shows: 700 kPa
